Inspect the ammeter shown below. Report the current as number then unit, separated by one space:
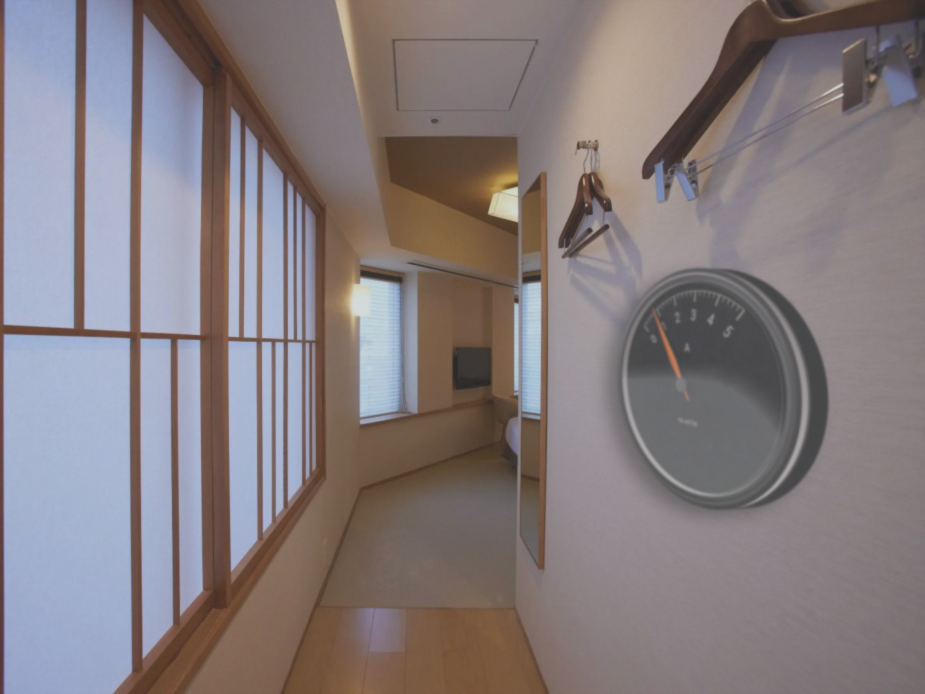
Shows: 1 A
